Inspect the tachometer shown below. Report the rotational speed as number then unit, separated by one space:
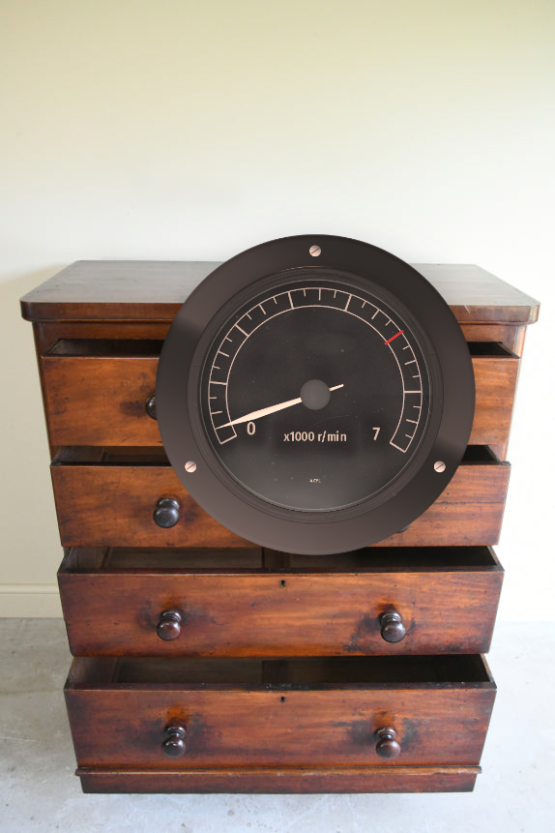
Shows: 250 rpm
